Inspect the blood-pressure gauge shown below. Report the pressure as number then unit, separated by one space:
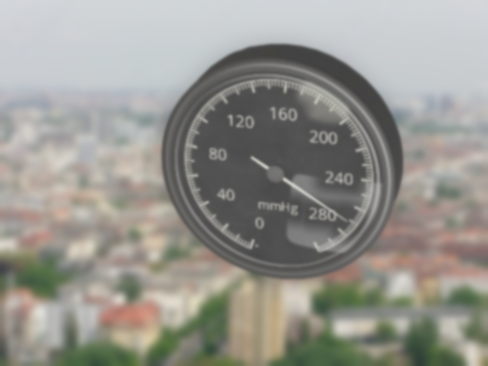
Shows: 270 mmHg
